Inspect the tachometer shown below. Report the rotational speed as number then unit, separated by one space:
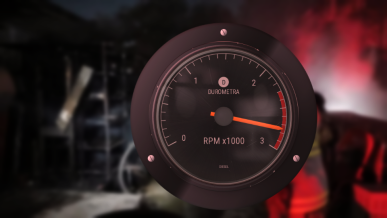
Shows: 2750 rpm
